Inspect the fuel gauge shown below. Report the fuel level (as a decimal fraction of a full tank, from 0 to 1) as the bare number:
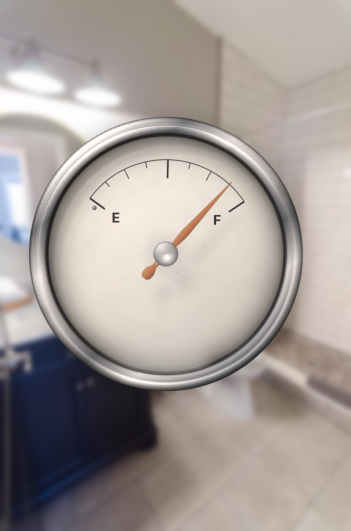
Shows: 0.875
